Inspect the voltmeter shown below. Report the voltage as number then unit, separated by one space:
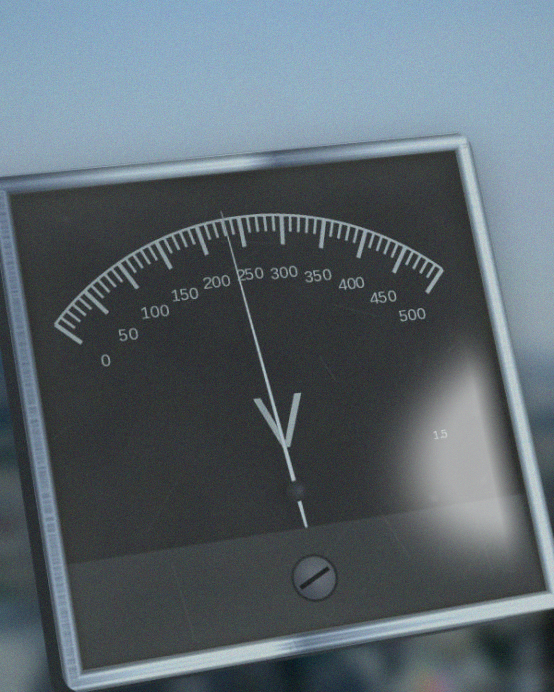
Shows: 230 V
